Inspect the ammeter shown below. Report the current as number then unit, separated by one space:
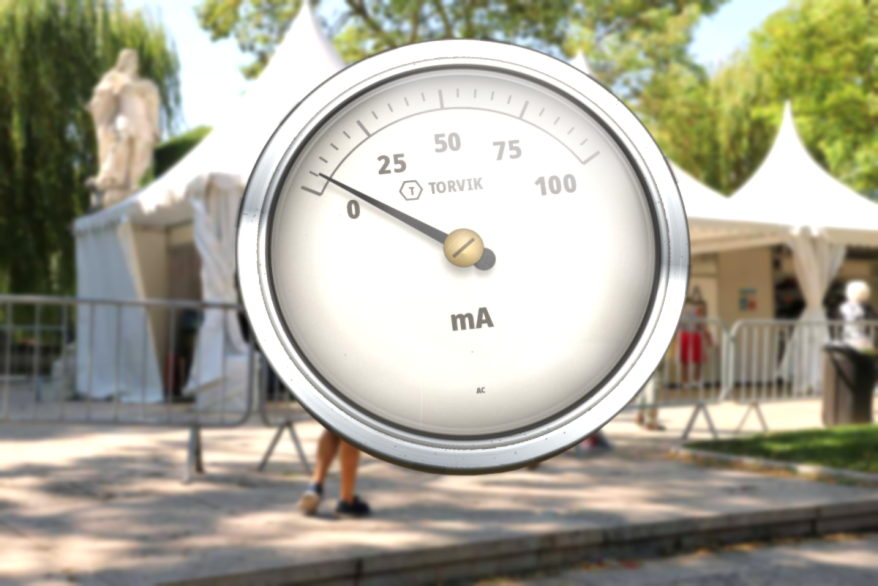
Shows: 5 mA
